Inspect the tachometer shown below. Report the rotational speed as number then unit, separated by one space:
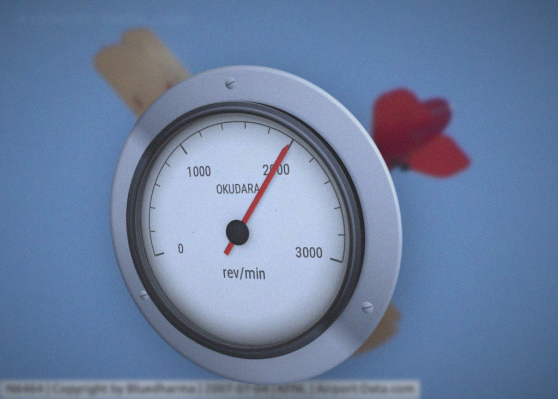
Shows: 2000 rpm
